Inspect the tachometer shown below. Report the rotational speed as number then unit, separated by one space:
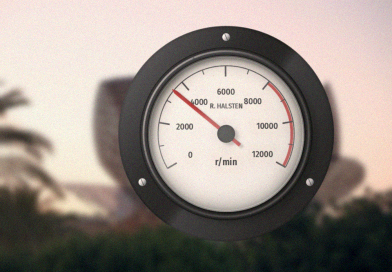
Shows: 3500 rpm
